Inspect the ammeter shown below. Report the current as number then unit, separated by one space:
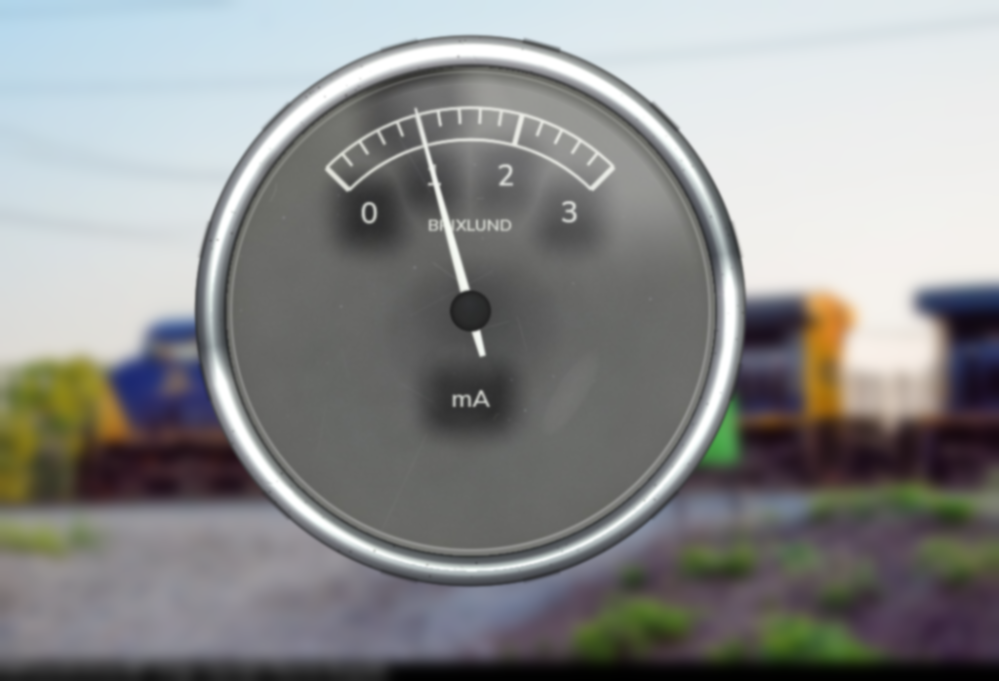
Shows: 1 mA
